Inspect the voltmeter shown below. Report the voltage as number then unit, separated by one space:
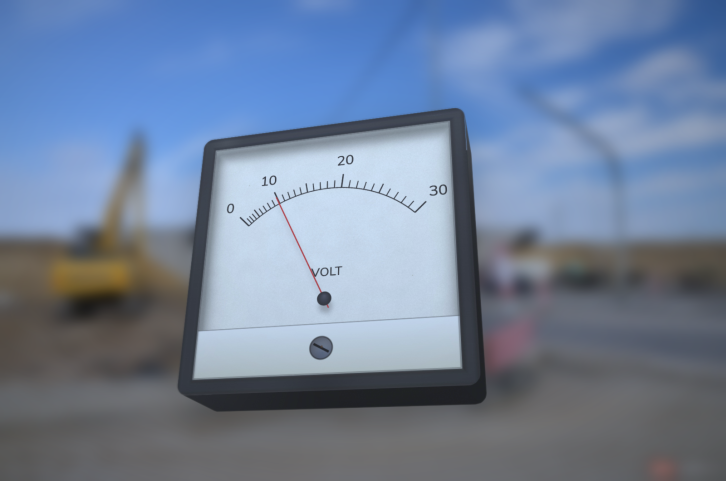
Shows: 10 V
